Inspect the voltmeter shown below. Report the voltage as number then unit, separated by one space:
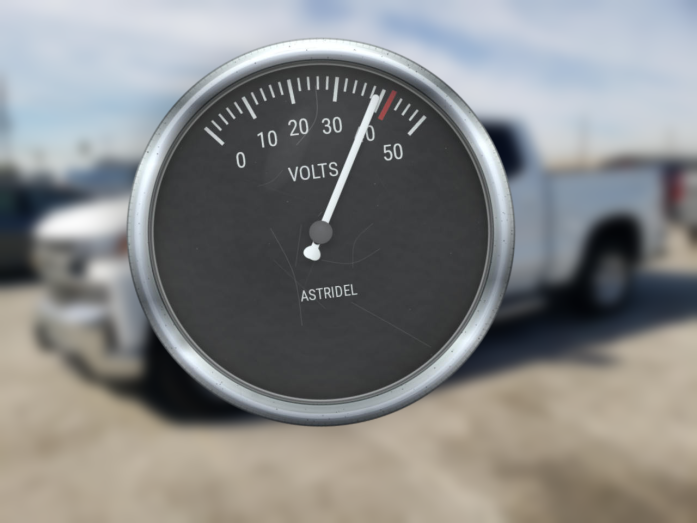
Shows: 39 V
